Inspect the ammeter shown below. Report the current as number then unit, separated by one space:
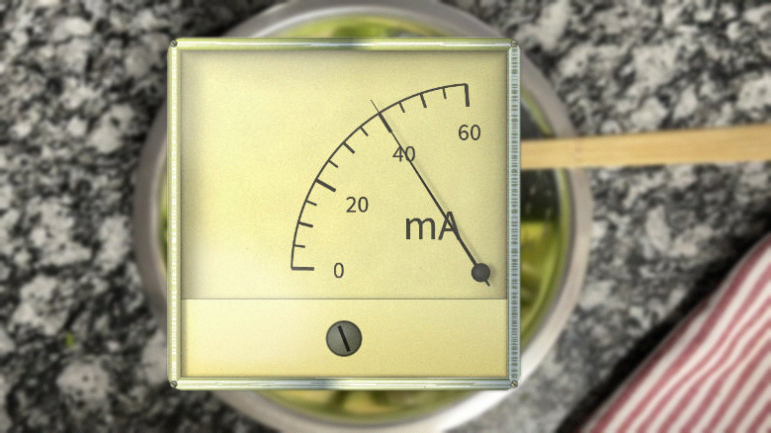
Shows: 40 mA
